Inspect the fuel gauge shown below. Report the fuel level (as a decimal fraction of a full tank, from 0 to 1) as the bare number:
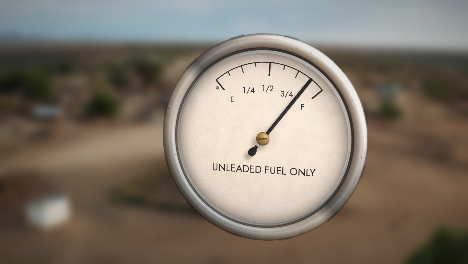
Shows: 0.875
